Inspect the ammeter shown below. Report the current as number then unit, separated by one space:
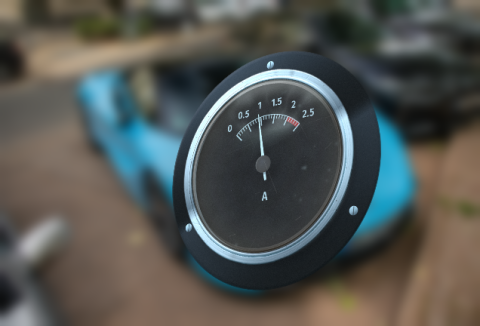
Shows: 1 A
